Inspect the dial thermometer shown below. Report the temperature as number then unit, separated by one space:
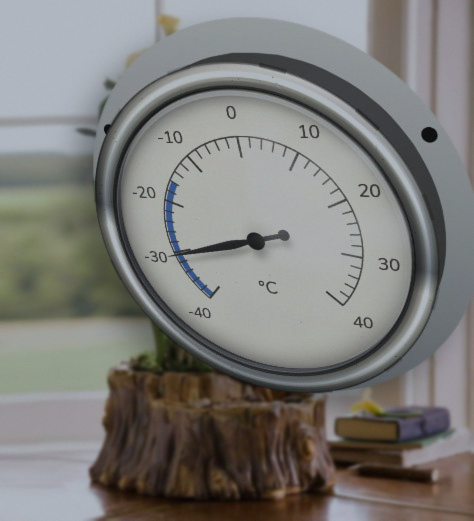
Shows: -30 °C
